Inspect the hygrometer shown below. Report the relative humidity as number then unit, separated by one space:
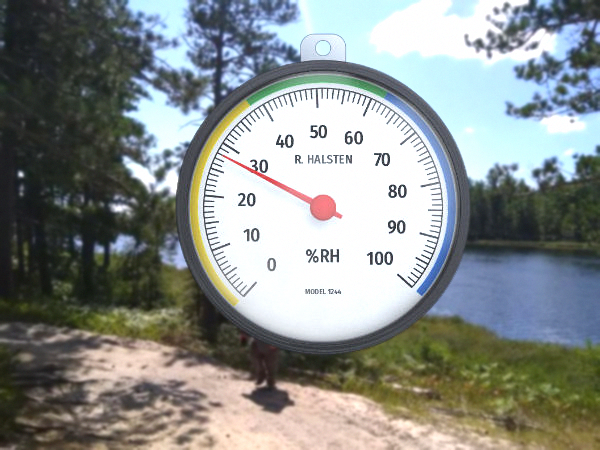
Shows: 28 %
